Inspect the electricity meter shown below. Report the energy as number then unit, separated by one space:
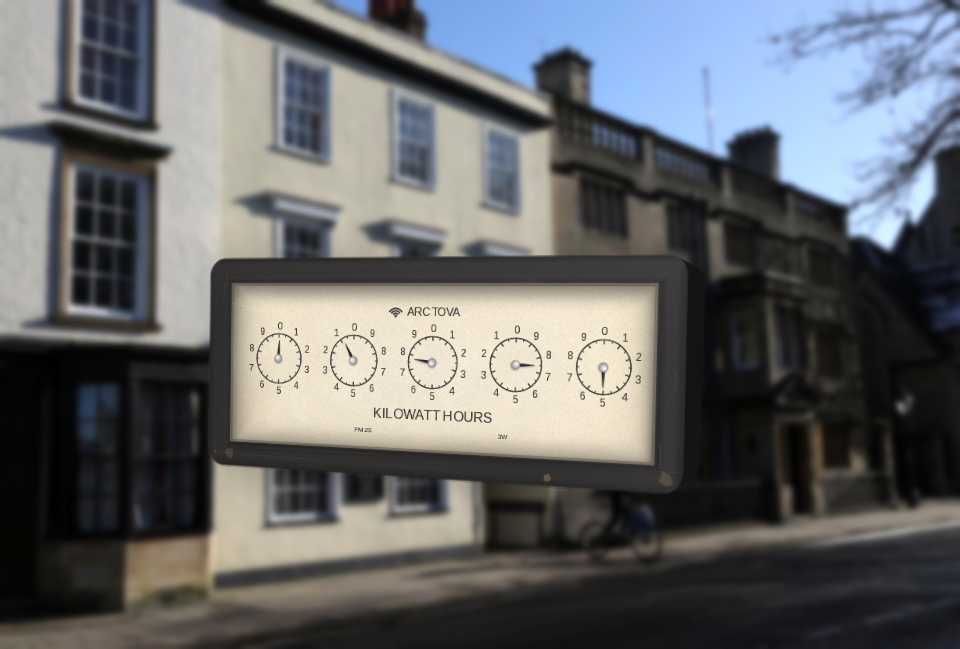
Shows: 775 kWh
